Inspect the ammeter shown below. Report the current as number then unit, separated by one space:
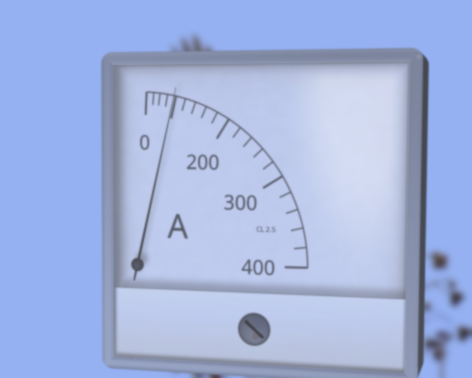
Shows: 100 A
